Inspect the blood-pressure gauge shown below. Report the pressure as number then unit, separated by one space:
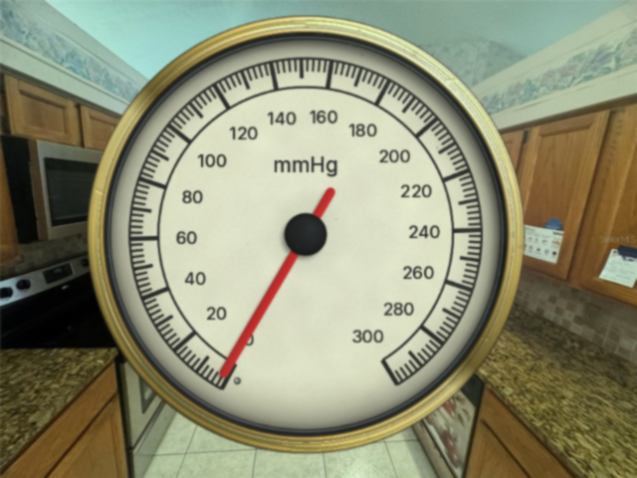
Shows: 2 mmHg
